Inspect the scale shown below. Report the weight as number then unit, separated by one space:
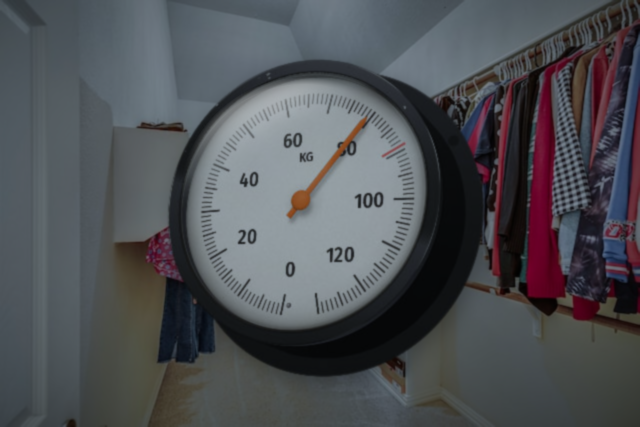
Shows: 80 kg
